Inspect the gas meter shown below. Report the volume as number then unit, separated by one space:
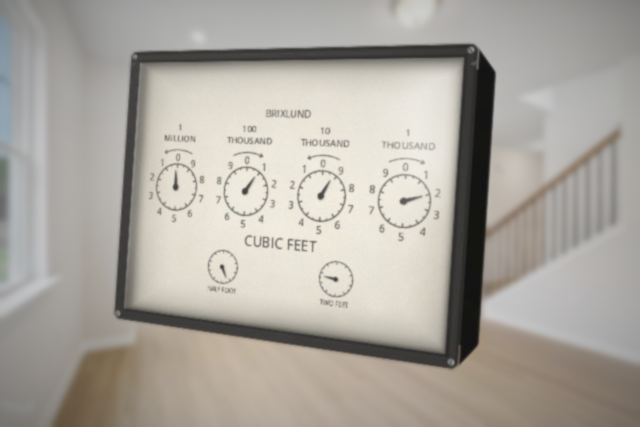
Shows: 9200 ft³
